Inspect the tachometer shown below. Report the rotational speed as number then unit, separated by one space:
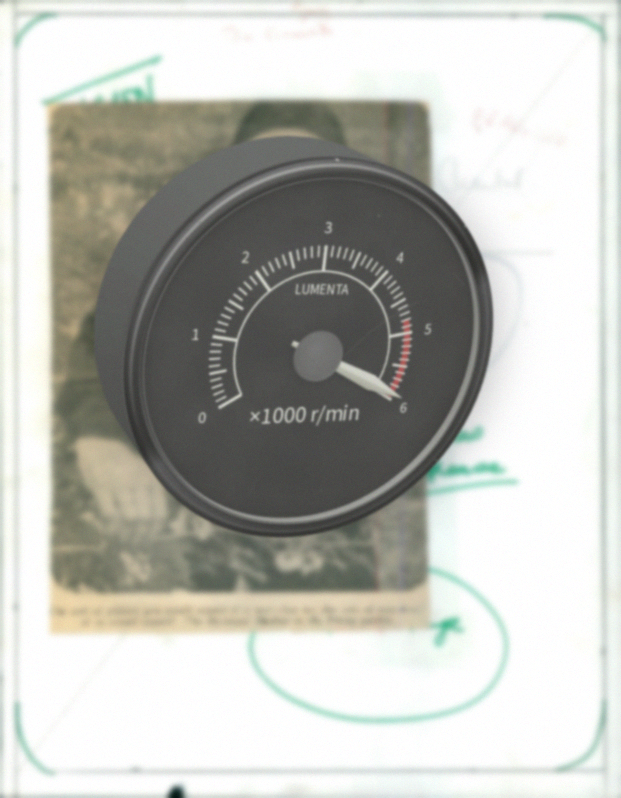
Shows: 5900 rpm
